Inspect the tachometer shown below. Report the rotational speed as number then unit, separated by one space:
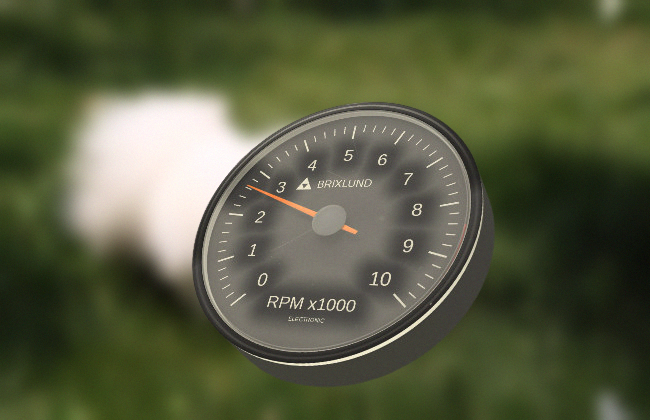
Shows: 2600 rpm
